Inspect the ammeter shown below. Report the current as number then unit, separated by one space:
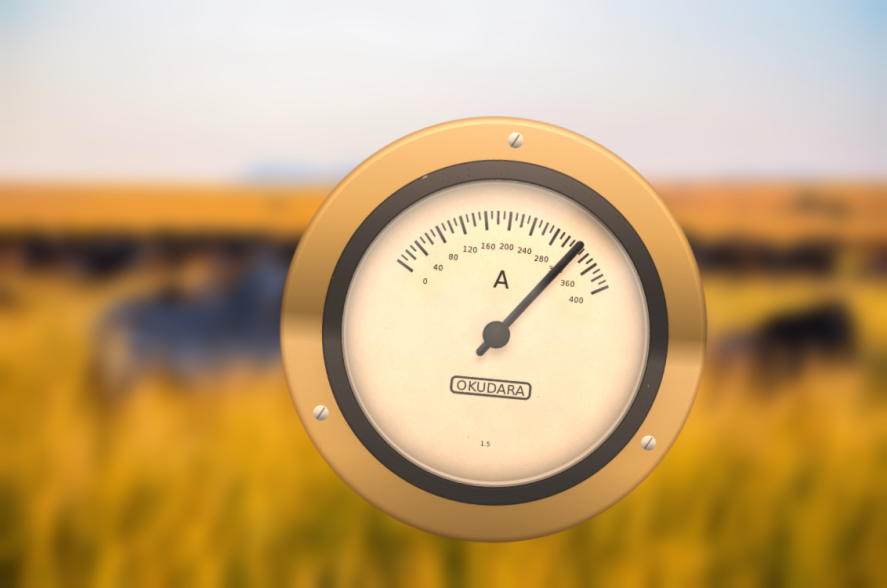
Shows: 320 A
